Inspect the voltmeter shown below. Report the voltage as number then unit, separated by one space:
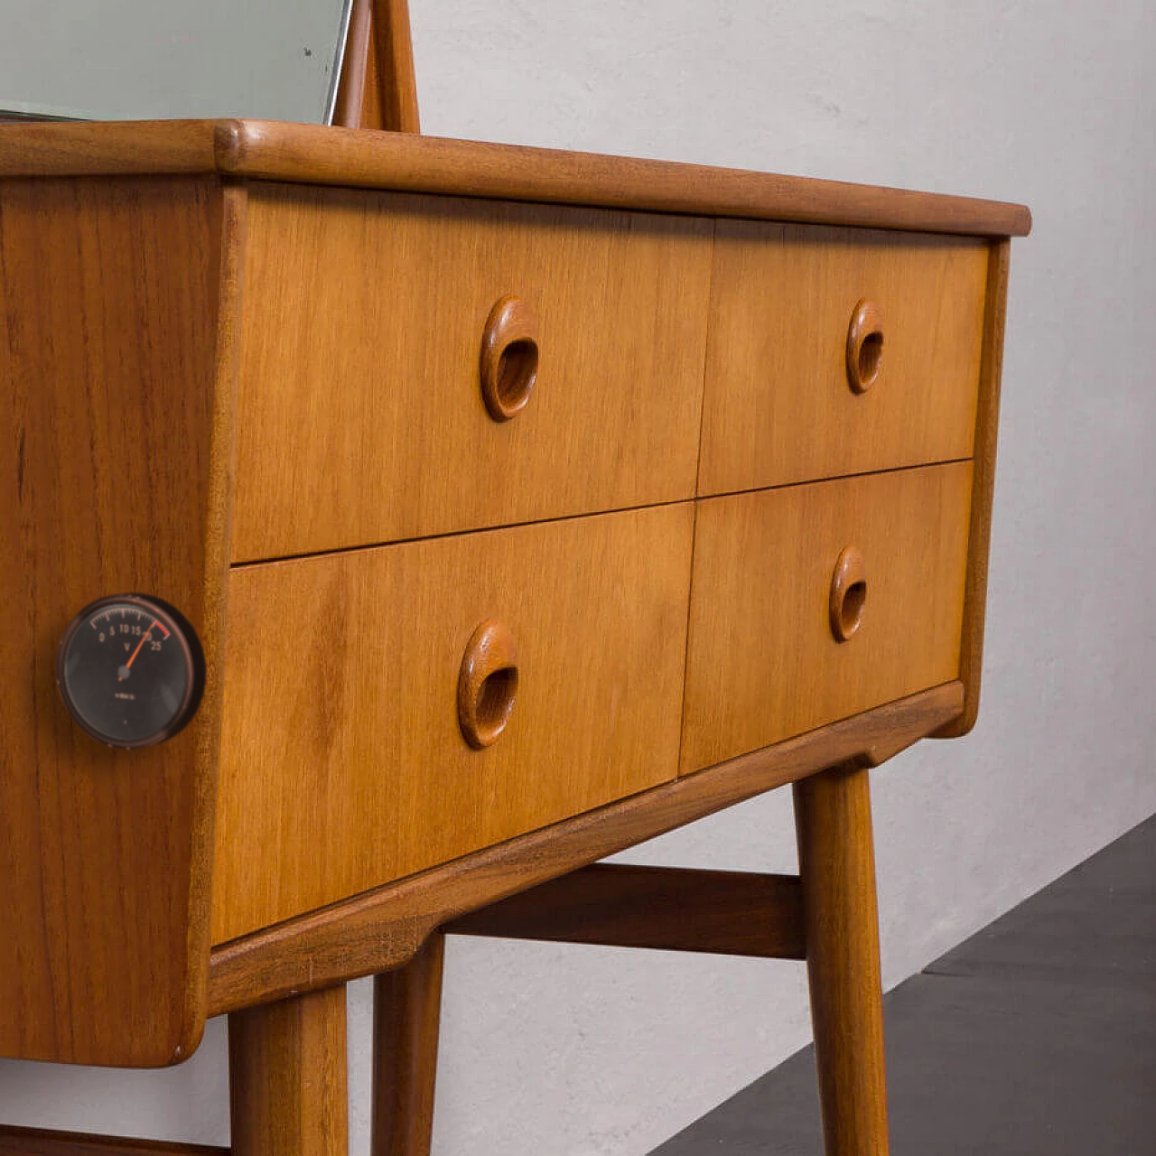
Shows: 20 V
